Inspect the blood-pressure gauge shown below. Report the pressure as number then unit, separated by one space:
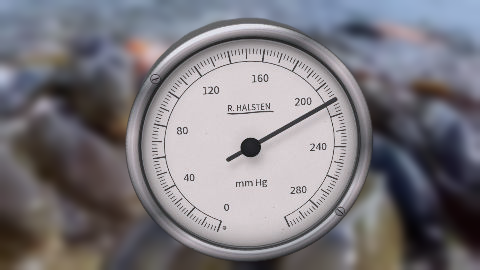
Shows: 210 mmHg
